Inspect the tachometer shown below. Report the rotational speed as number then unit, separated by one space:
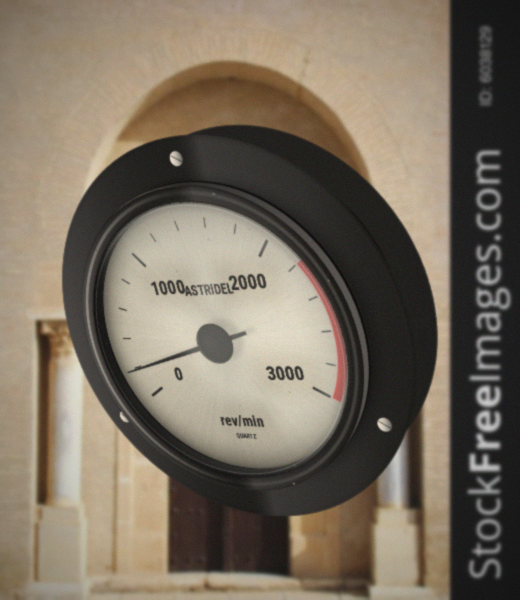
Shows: 200 rpm
